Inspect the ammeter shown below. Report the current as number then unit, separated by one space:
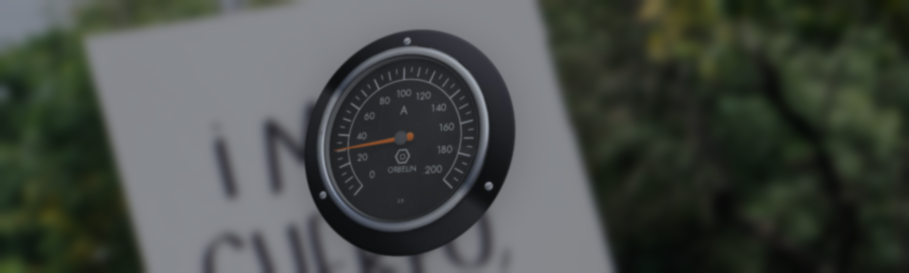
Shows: 30 A
